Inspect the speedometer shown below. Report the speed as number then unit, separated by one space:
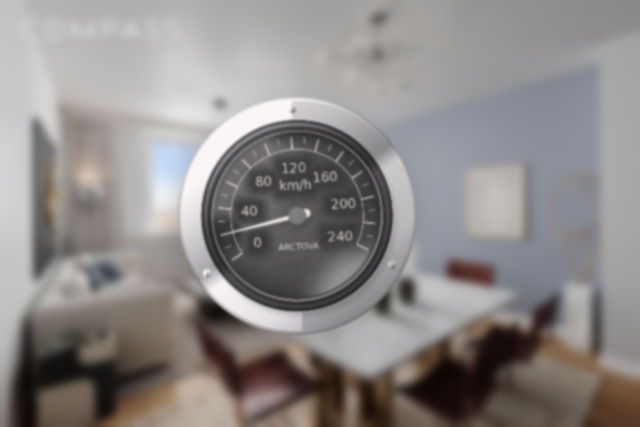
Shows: 20 km/h
